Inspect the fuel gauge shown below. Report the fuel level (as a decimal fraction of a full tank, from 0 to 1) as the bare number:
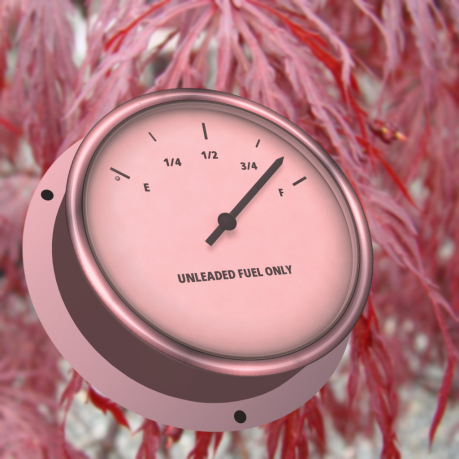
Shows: 0.875
